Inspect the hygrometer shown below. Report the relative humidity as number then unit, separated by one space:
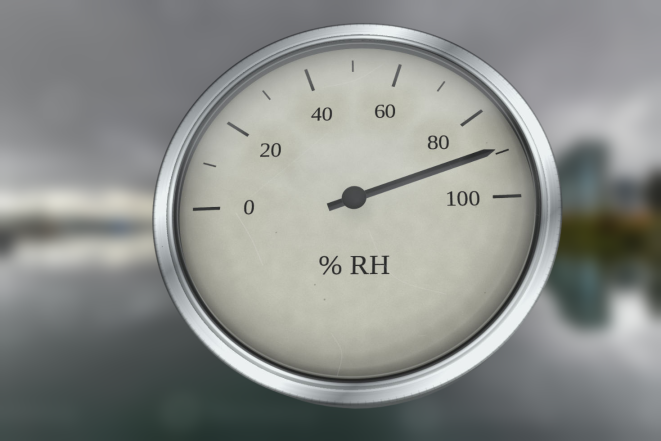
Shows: 90 %
